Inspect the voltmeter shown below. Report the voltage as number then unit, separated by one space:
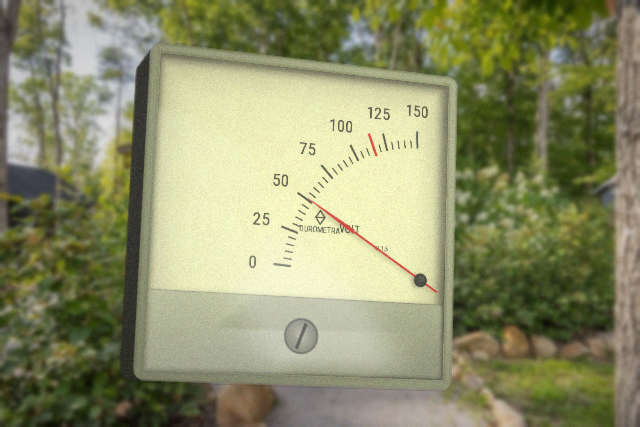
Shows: 50 V
